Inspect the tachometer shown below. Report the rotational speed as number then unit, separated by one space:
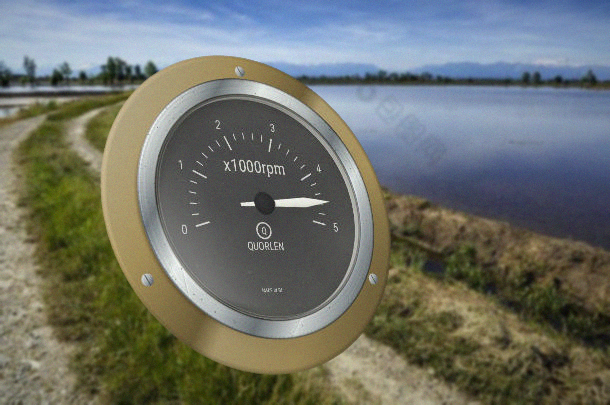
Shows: 4600 rpm
